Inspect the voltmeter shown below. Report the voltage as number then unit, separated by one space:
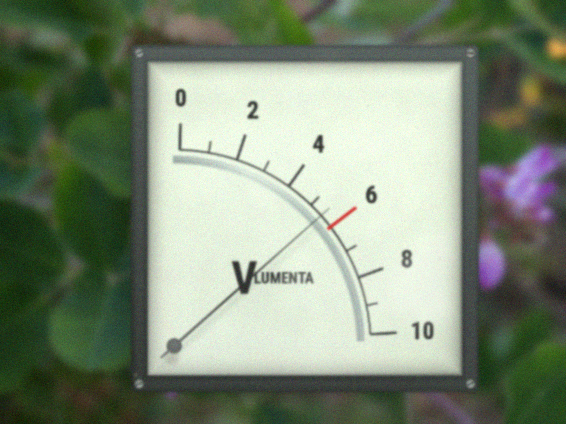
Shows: 5.5 V
